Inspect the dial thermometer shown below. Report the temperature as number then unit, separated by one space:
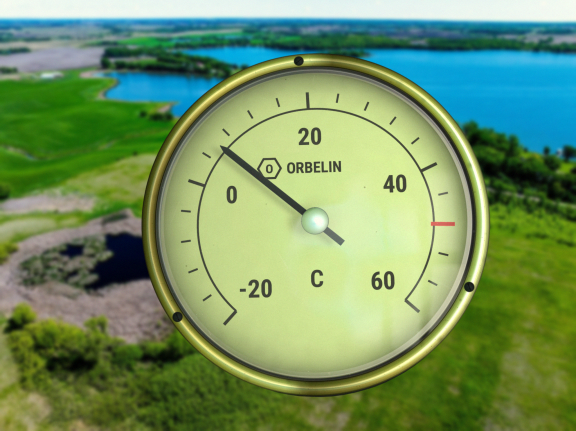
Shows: 6 °C
